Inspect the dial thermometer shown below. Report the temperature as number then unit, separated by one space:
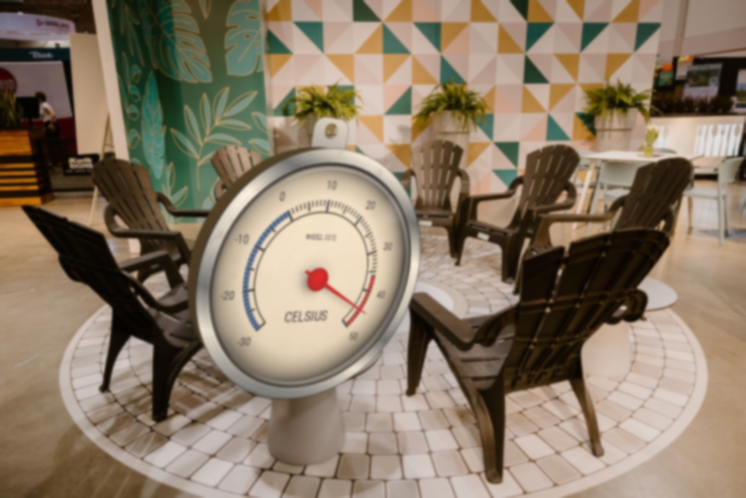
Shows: 45 °C
